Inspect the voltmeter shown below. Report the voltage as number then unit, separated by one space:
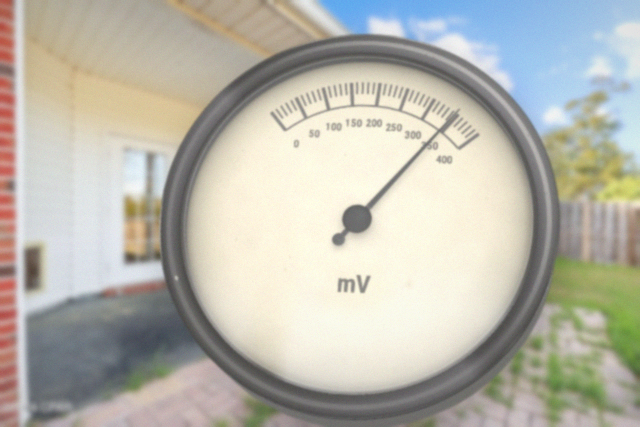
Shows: 350 mV
